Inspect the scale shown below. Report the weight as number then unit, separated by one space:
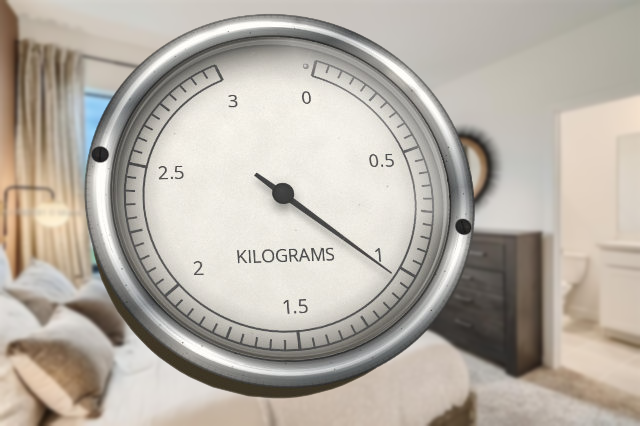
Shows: 1.05 kg
